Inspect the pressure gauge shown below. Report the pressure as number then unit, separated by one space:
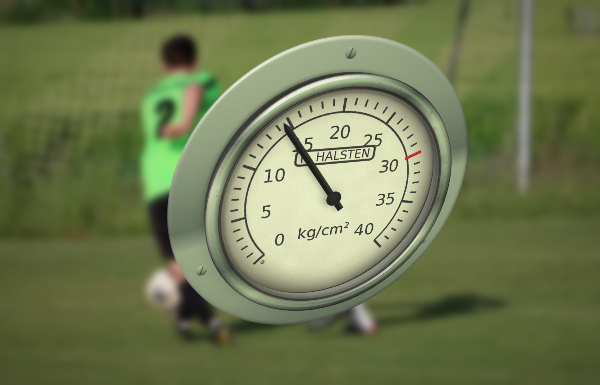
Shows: 14.5 kg/cm²
